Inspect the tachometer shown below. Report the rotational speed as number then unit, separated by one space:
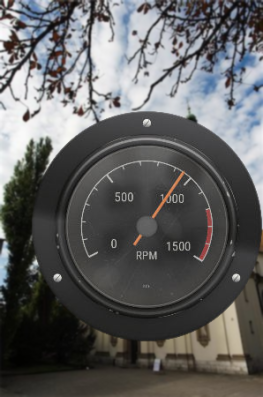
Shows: 950 rpm
